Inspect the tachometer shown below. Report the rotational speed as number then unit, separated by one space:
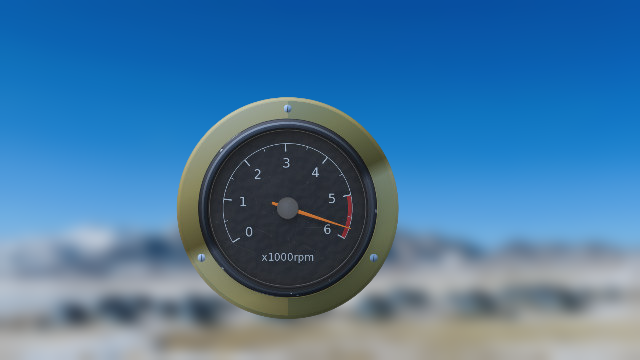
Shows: 5750 rpm
